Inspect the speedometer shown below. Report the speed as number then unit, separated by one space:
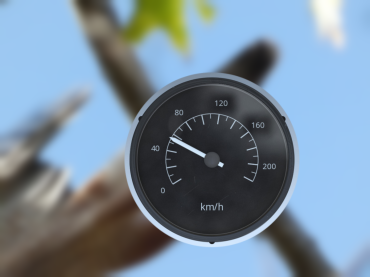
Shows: 55 km/h
